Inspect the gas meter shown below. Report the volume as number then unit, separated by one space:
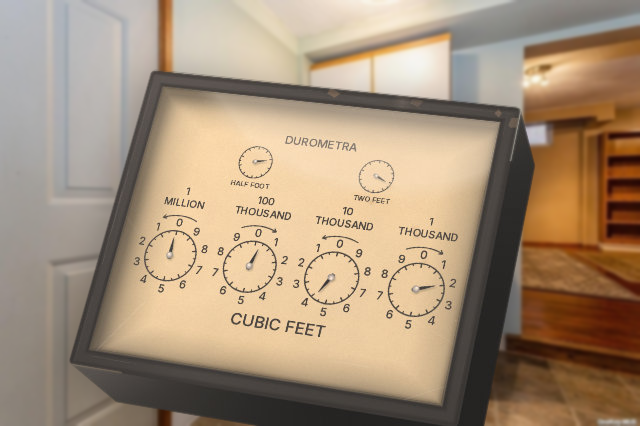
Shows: 4200 ft³
